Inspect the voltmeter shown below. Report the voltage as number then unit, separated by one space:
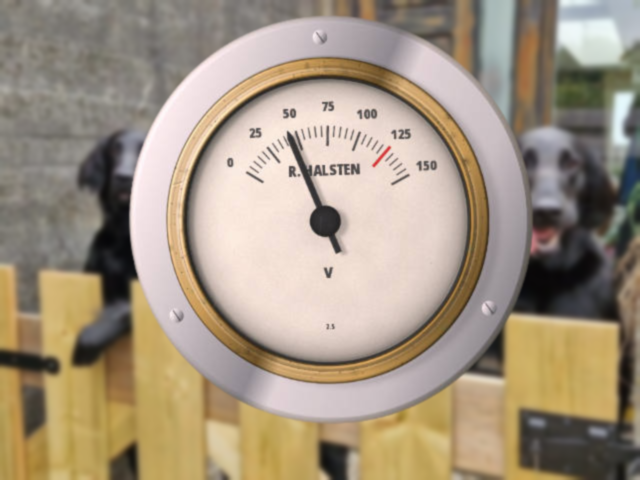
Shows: 45 V
